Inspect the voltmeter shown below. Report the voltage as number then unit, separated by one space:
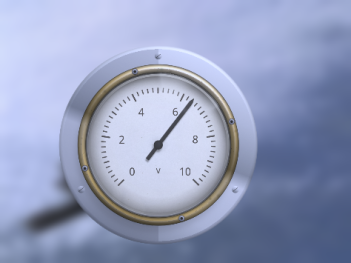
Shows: 6.4 V
